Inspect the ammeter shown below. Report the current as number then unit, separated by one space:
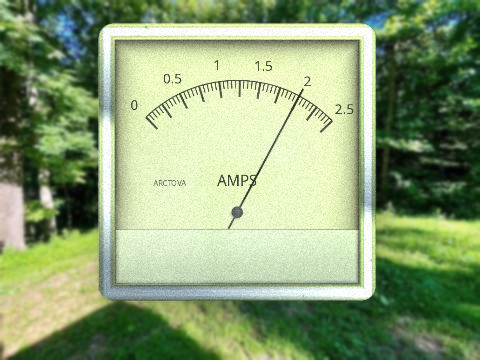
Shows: 2 A
